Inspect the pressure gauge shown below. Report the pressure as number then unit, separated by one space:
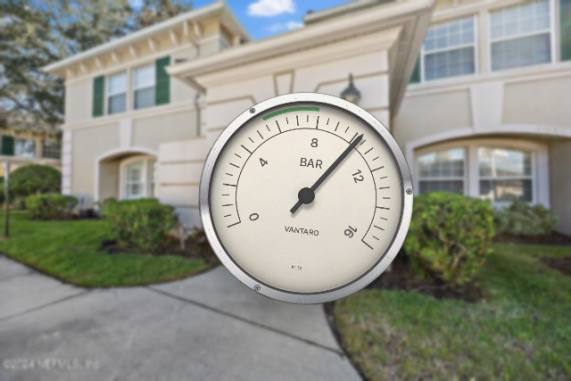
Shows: 10.25 bar
